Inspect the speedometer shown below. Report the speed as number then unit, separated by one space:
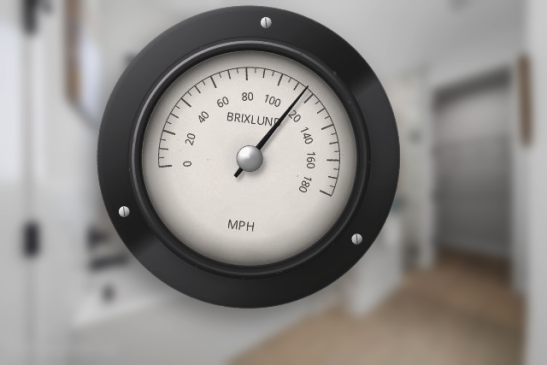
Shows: 115 mph
